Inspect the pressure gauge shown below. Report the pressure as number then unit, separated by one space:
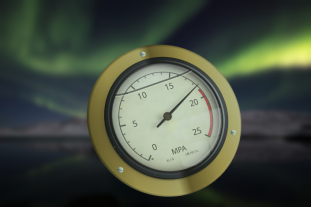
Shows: 18.5 MPa
